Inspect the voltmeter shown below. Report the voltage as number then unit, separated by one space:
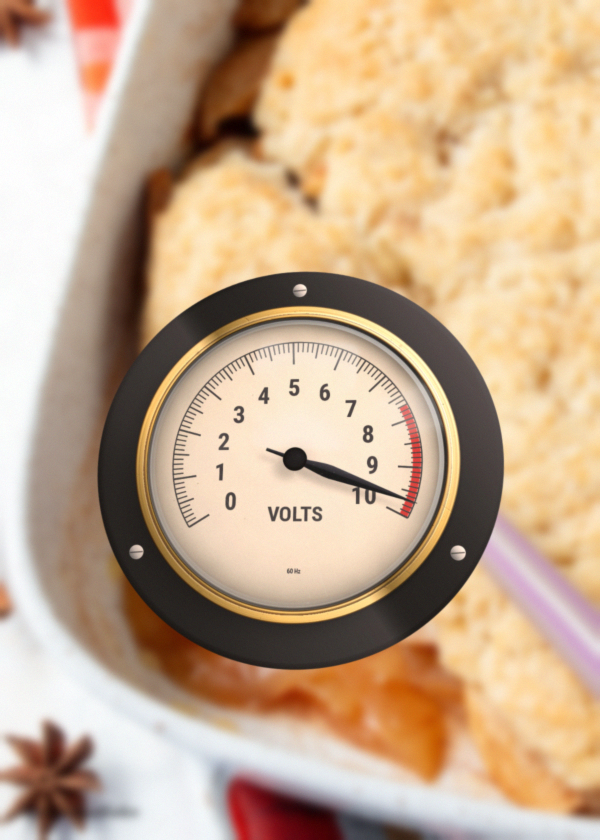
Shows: 9.7 V
